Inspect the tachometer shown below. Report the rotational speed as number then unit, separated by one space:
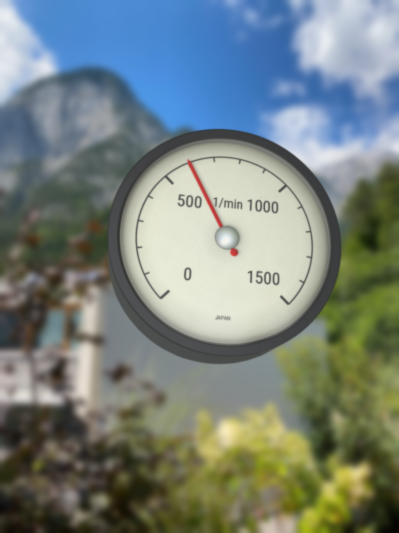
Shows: 600 rpm
